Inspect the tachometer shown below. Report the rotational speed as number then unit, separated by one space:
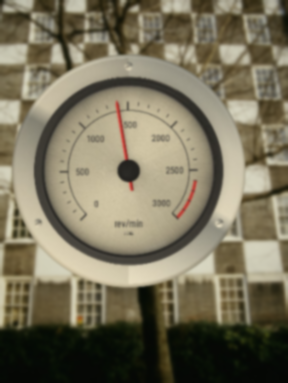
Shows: 1400 rpm
